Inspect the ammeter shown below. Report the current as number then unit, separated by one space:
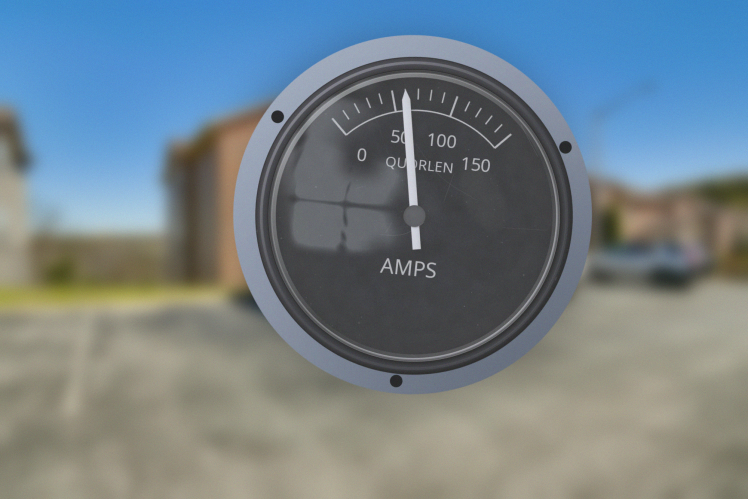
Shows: 60 A
